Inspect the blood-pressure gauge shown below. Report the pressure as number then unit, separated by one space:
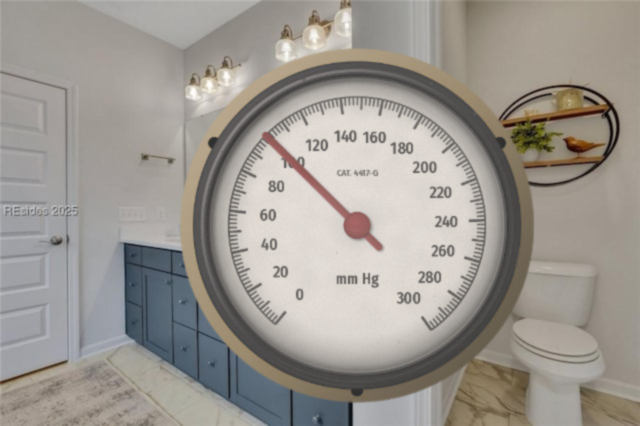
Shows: 100 mmHg
